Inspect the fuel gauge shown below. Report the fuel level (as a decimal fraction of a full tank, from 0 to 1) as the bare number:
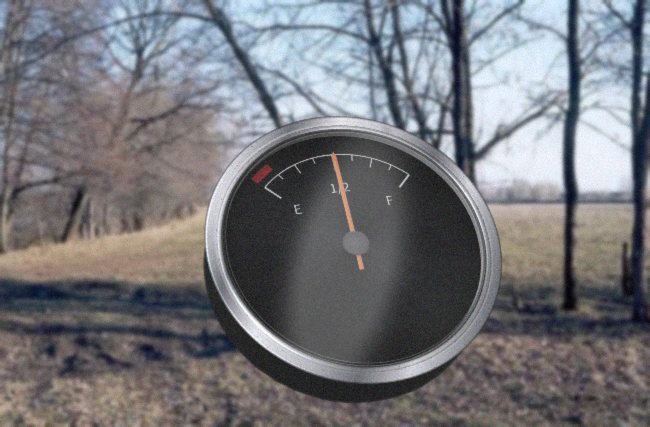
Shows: 0.5
